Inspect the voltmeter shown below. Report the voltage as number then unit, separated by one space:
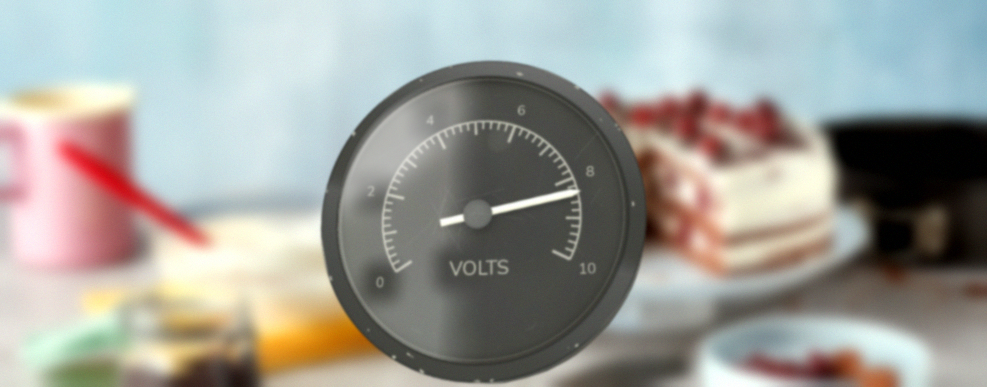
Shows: 8.4 V
